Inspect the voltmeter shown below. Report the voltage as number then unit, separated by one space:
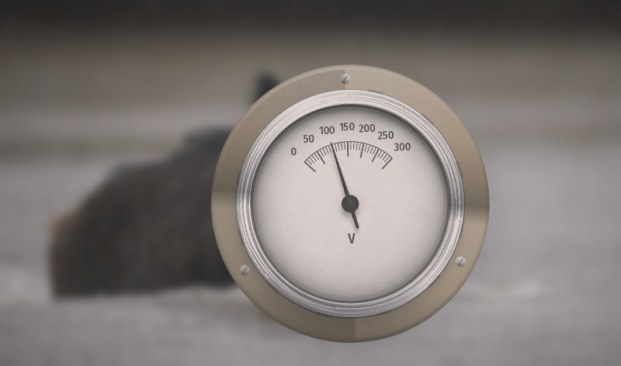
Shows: 100 V
